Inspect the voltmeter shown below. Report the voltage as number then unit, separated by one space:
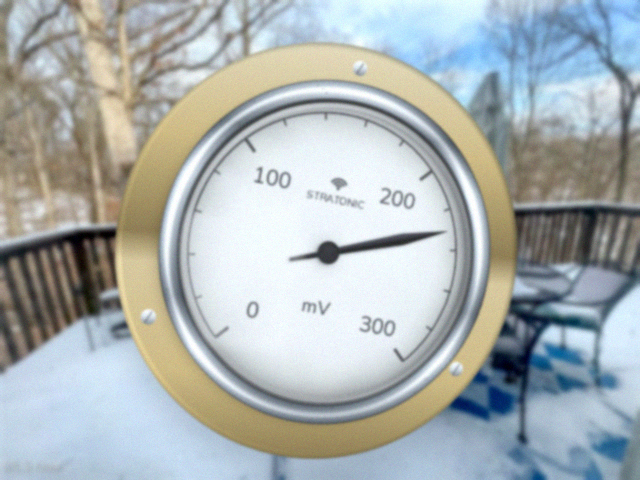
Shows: 230 mV
